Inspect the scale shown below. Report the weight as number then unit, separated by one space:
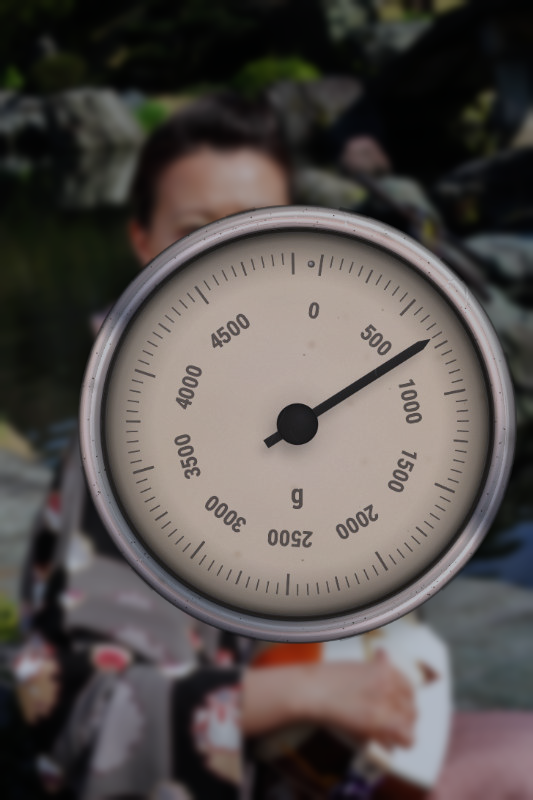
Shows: 700 g
